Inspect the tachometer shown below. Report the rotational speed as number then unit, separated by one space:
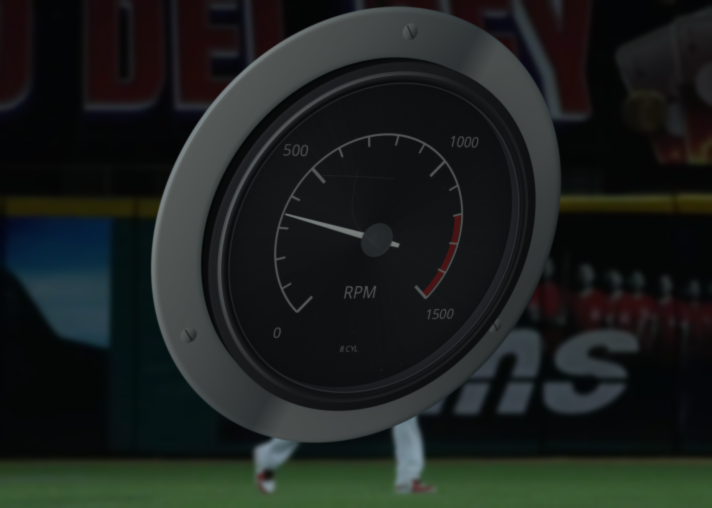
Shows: 350 rpm
